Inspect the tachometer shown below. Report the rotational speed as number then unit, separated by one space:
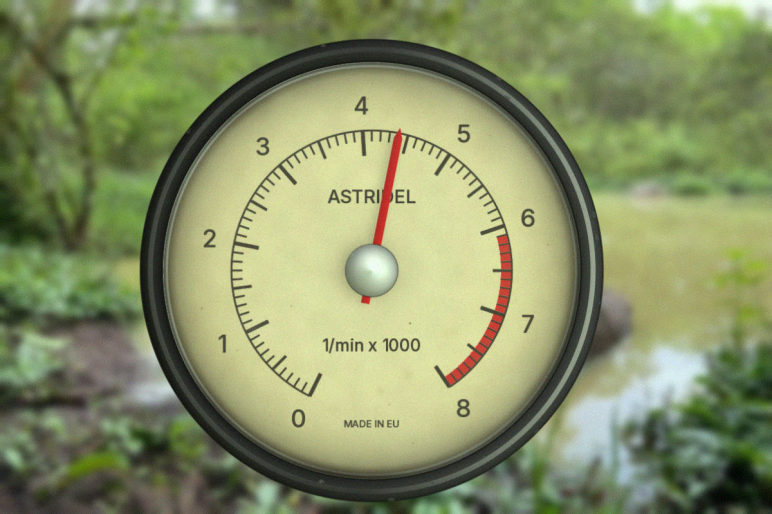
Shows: 4400 rpm
